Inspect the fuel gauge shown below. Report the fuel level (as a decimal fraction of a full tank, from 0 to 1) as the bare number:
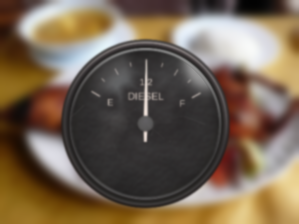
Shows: 0.5
